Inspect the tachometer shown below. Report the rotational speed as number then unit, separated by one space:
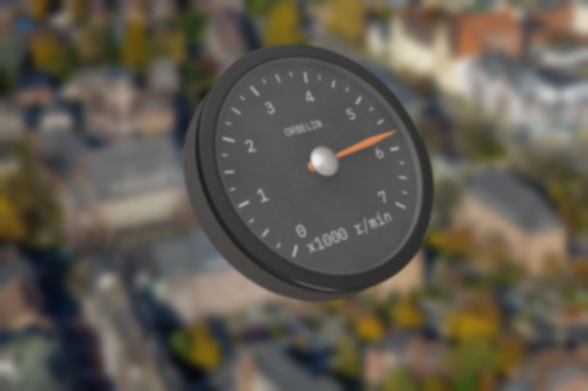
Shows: 5750 rpm
